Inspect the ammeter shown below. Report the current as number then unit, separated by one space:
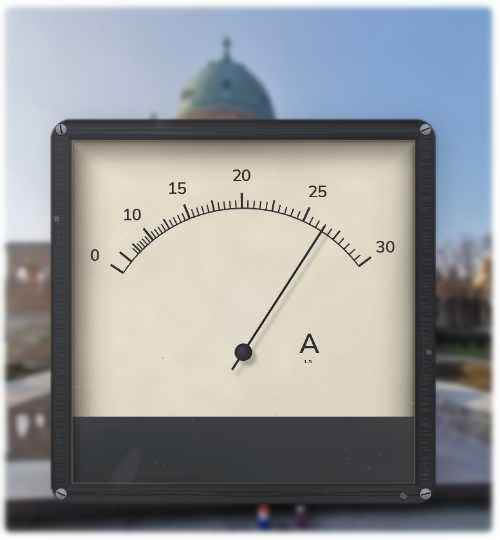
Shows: 26.5 A
